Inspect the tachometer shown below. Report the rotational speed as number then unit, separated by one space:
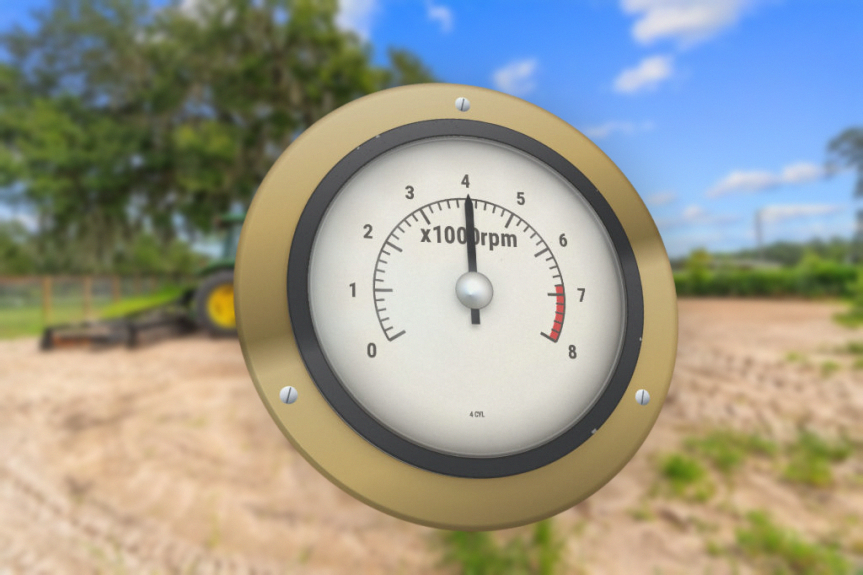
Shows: 4000 rpm
